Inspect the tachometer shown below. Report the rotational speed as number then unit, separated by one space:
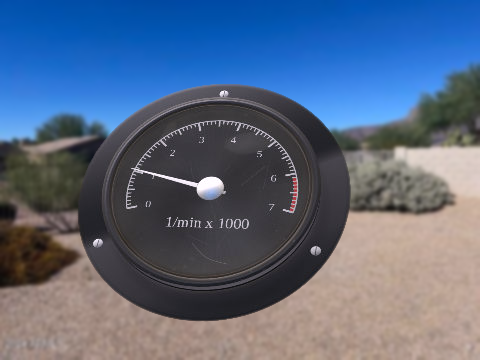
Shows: 1000 rpm
